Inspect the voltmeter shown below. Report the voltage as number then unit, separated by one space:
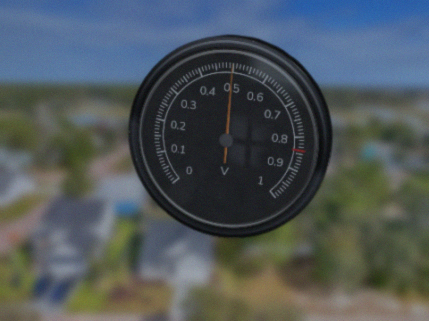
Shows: 0.5 V
